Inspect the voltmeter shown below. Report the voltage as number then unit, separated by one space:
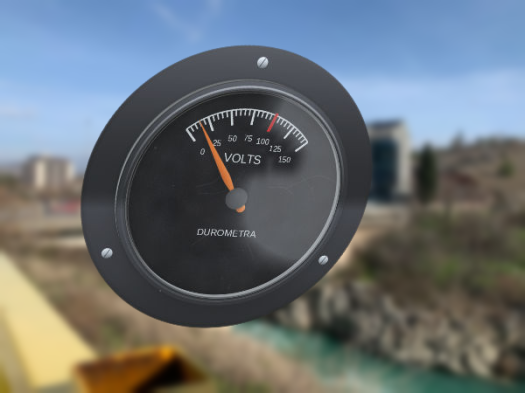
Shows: 15 V
